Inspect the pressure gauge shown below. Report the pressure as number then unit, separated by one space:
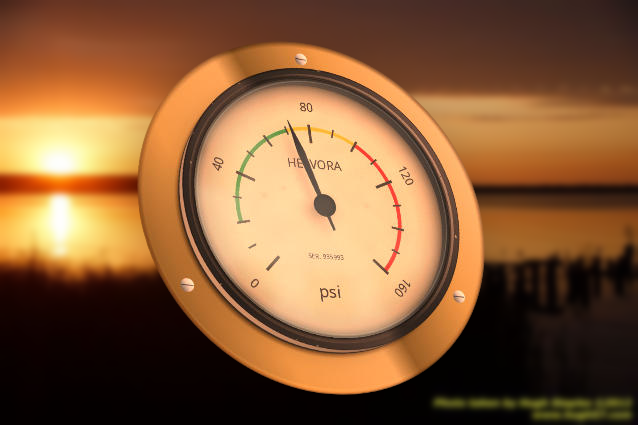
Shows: 70 psi
